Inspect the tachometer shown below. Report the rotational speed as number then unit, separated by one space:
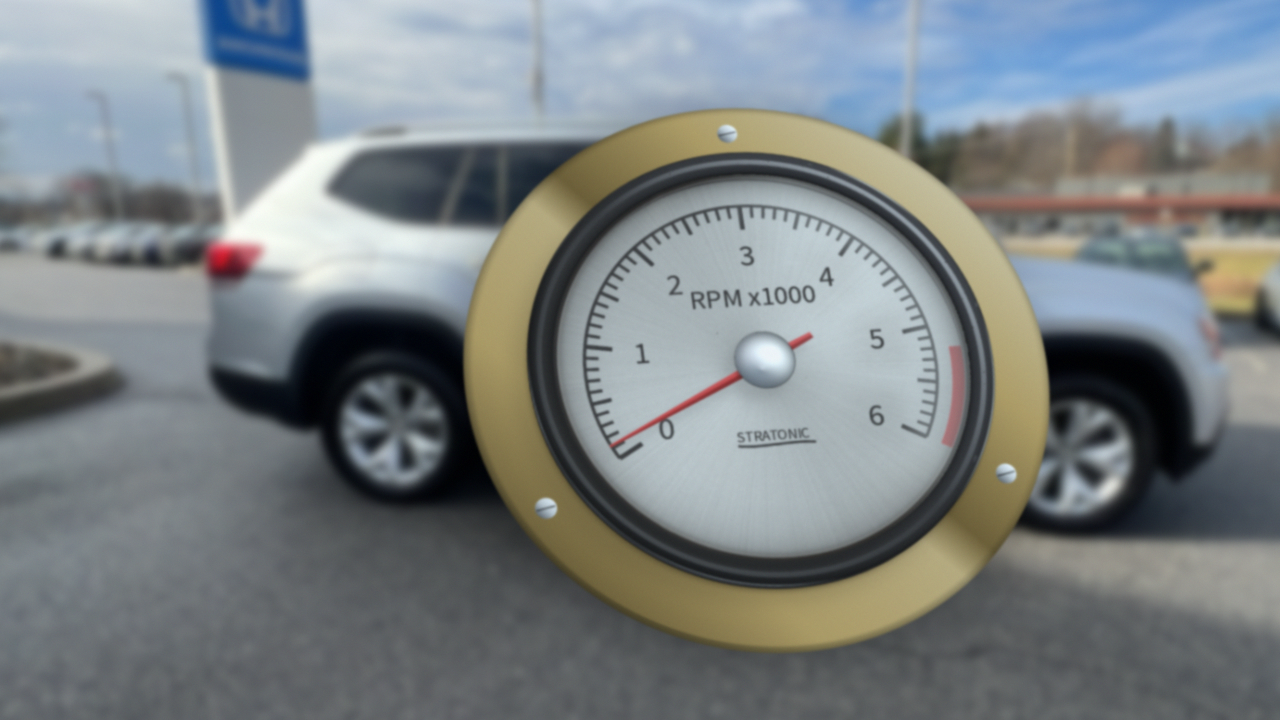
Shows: 100 rpm
